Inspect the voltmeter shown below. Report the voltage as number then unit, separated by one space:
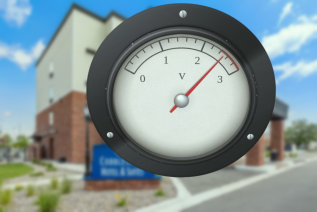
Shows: 2.5 V
